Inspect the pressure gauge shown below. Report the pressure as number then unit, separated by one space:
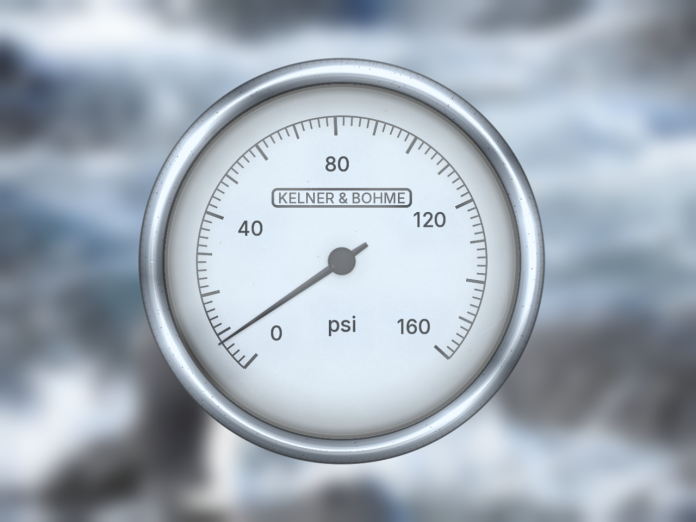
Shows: 8 psi
